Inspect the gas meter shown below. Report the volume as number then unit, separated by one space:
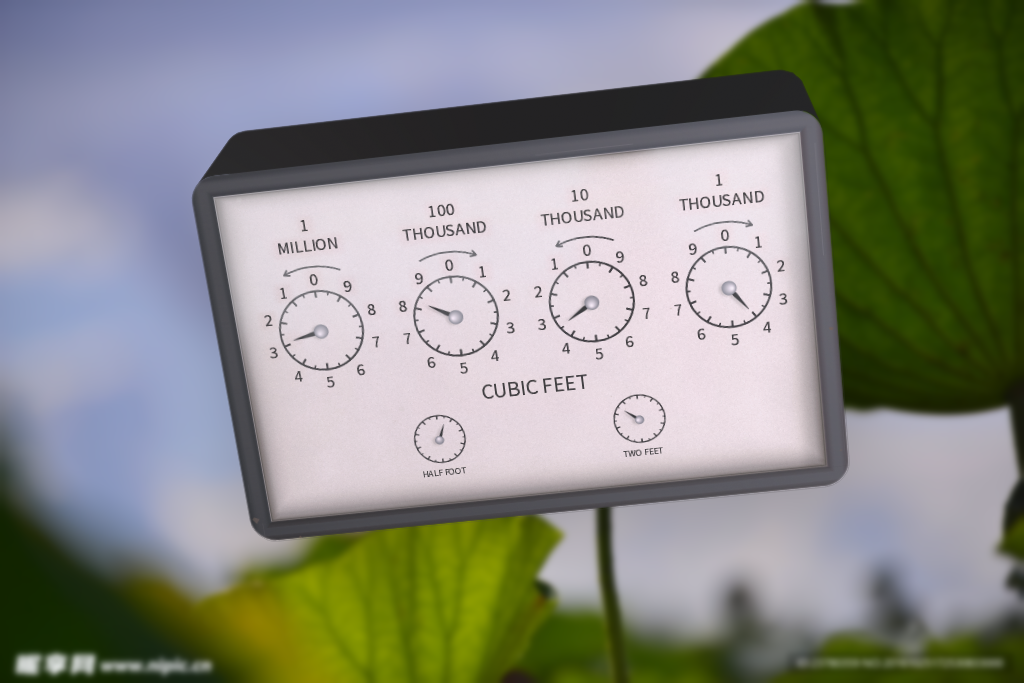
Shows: 283400 ft³
